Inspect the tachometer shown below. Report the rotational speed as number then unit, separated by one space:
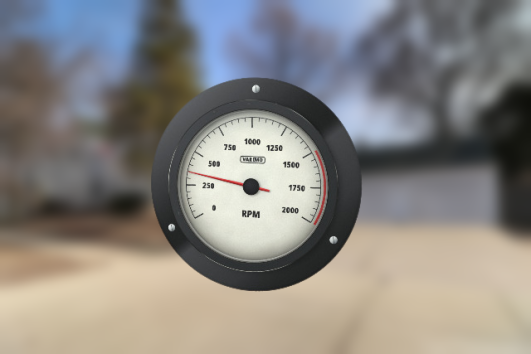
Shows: 350 rpm
